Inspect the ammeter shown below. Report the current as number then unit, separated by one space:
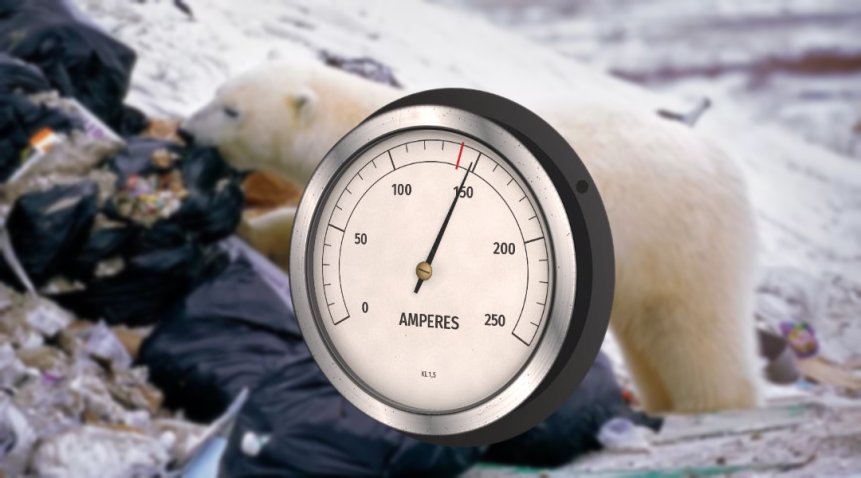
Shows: 150 A
